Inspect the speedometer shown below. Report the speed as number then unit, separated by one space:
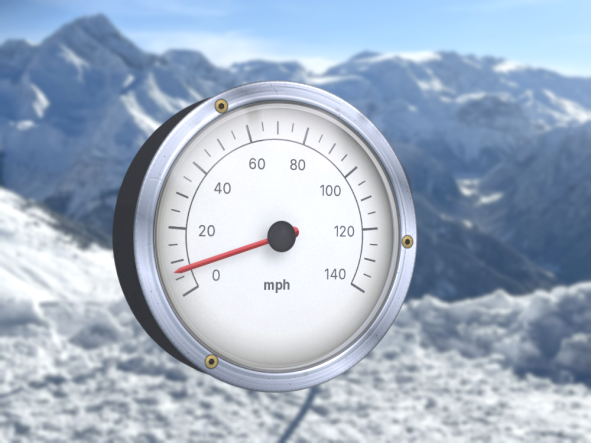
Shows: 7.5 mph
